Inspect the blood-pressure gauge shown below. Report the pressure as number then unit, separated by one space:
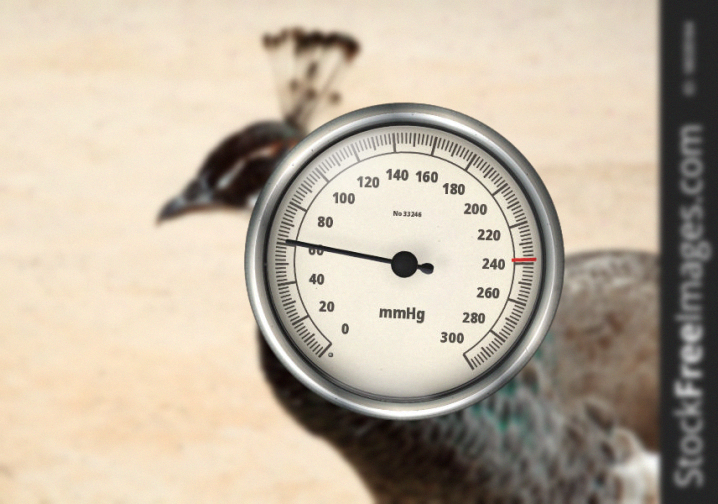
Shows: 62 mmHg
